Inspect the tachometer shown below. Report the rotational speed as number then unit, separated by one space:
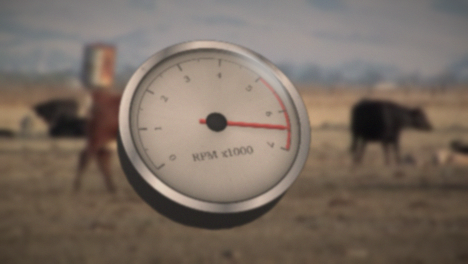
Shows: 6500 rpm
